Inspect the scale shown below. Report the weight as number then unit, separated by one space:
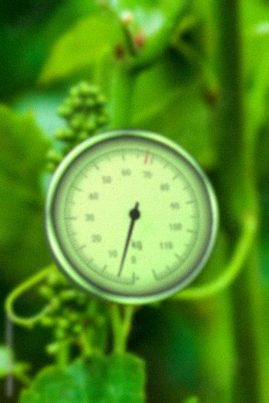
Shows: 5 kg
